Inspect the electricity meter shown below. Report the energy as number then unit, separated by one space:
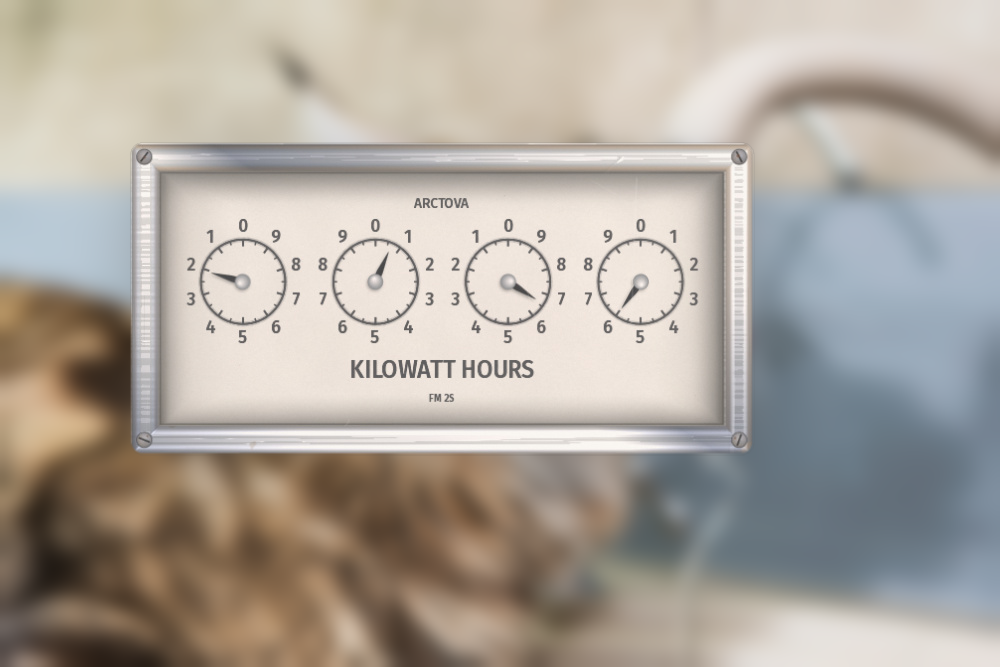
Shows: 2066 kWh
